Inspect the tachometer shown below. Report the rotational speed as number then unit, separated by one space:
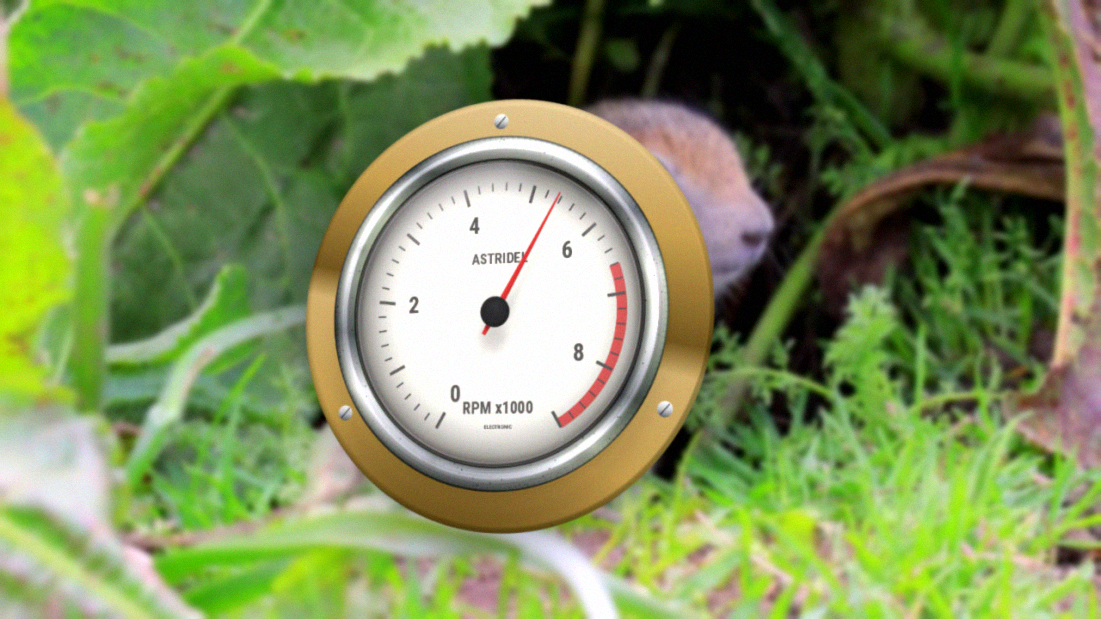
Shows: 5400 rpm
